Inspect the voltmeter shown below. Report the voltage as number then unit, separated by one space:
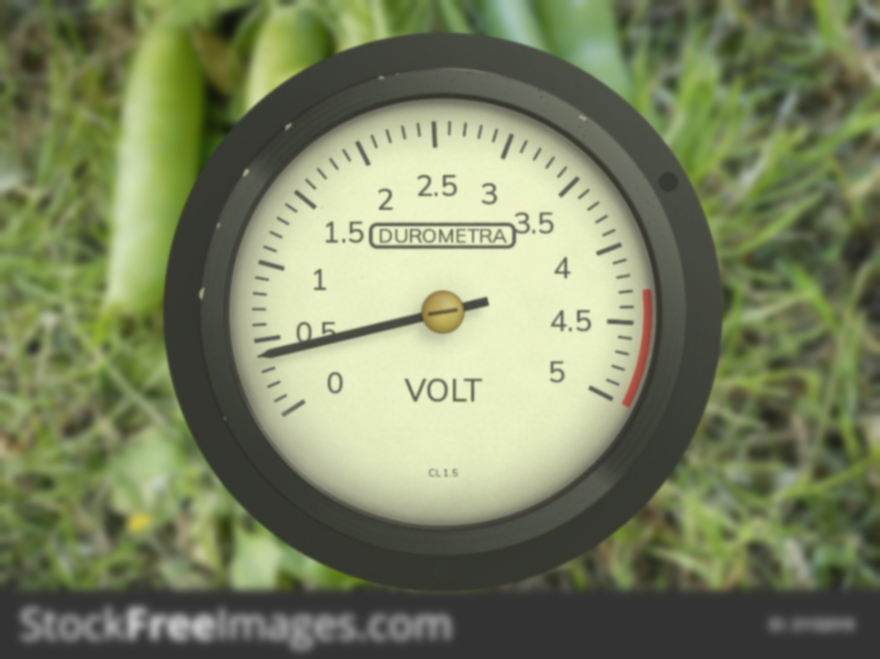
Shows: 0.4 V
